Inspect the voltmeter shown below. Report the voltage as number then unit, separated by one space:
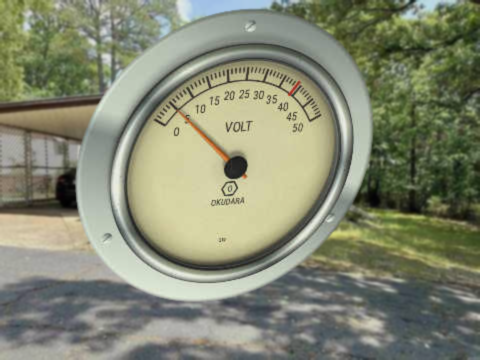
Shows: 5 V
